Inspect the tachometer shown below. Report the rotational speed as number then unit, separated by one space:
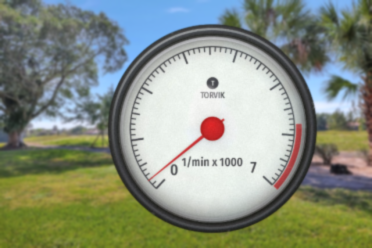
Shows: 200 rpm
